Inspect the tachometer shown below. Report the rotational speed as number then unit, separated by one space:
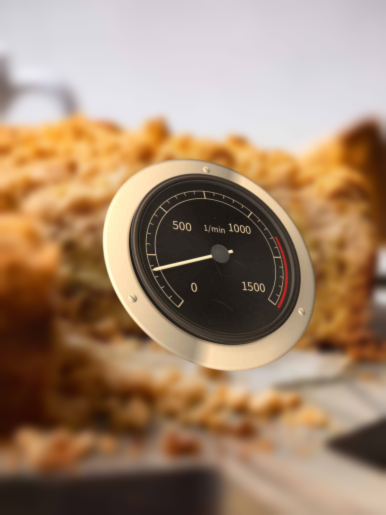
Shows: 175 rpm
